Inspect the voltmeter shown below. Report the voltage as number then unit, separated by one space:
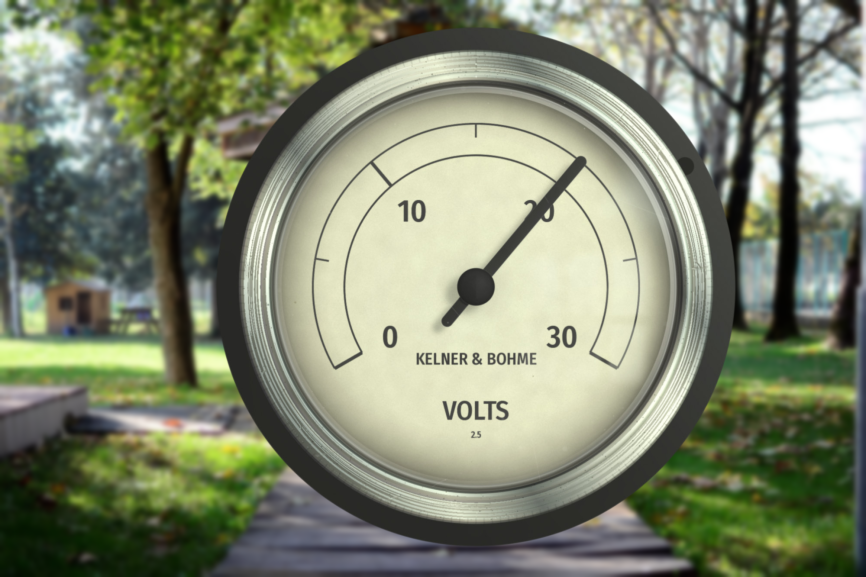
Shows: 20 V
